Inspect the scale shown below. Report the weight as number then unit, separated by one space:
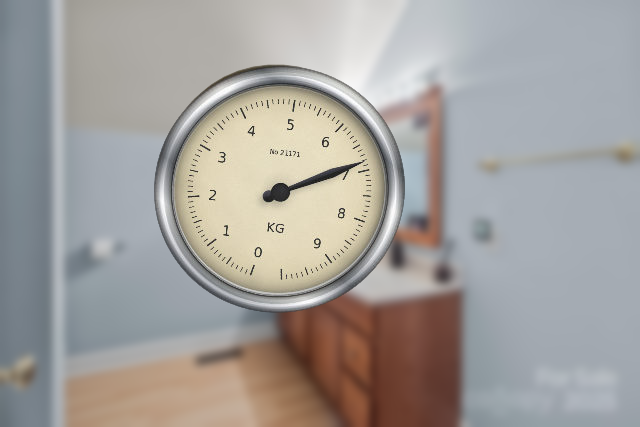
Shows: 6.8 kg
